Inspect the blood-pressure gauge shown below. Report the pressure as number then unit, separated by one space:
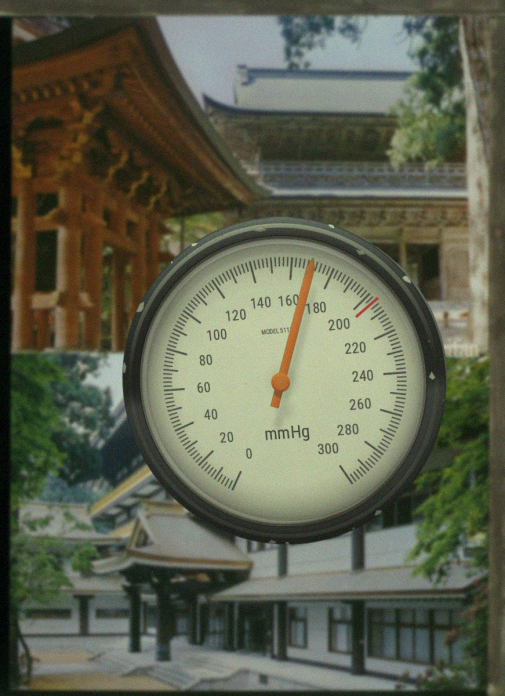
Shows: 170 mmHg
